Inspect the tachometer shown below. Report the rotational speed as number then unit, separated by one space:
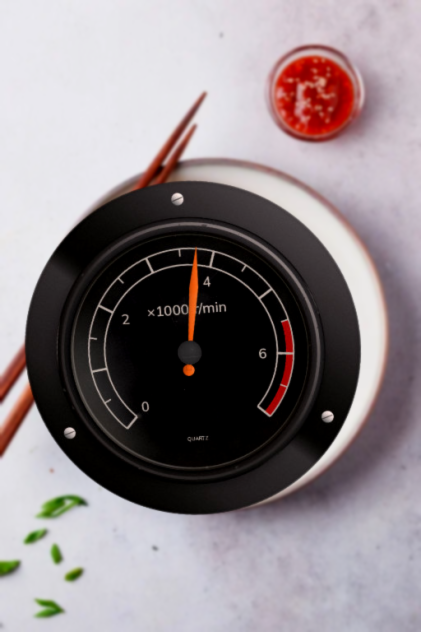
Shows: 3750 rpm
